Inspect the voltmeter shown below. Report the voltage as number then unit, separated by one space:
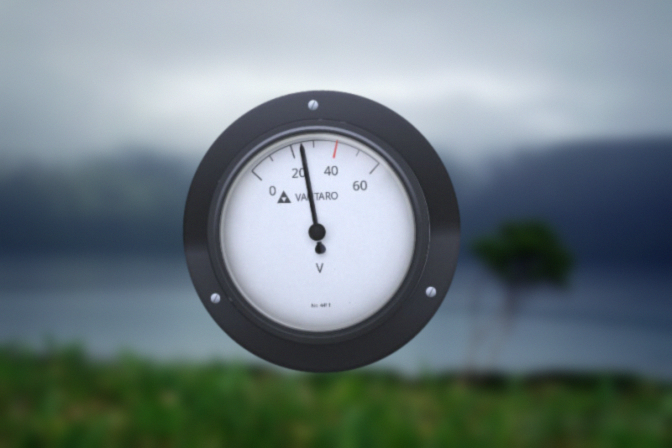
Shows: 25 V
